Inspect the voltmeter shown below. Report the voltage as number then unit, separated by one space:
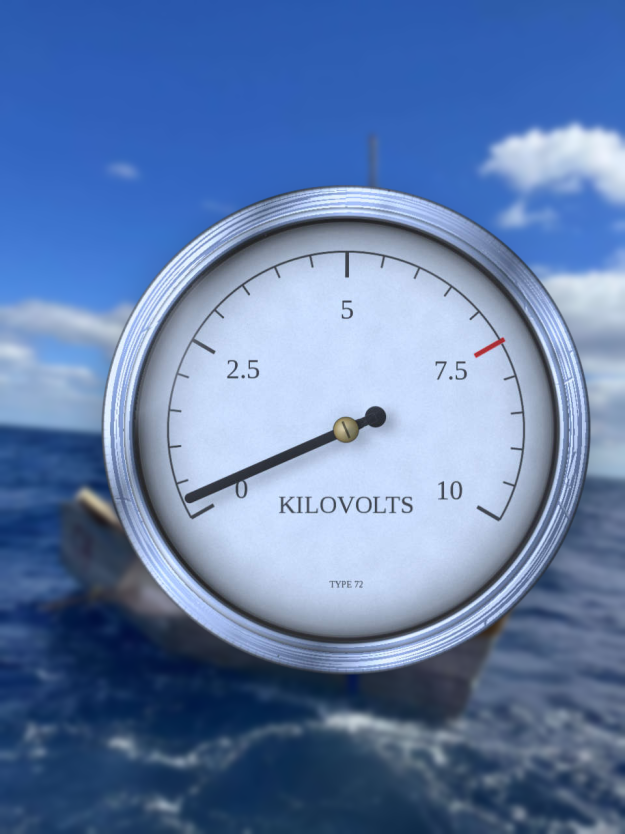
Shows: 0.25 kV
